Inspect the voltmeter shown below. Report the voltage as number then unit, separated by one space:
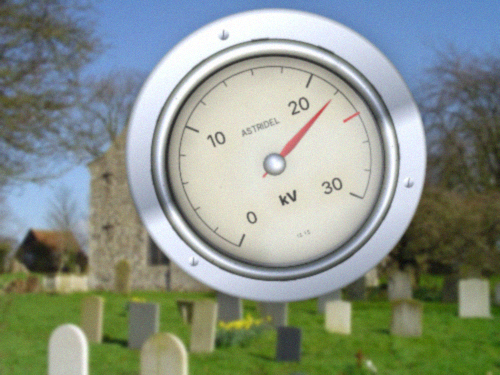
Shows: 22 kV
